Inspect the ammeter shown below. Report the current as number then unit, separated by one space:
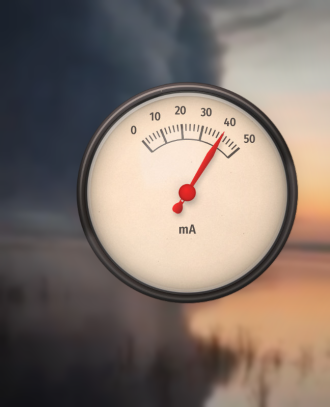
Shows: 40 mA
